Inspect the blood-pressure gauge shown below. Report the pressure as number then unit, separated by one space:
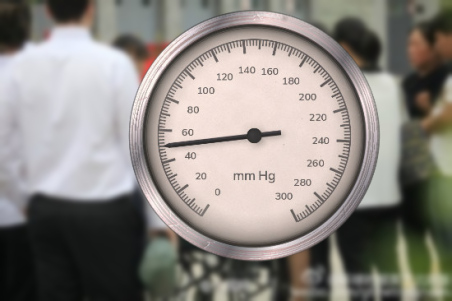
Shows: 50 mmHg
